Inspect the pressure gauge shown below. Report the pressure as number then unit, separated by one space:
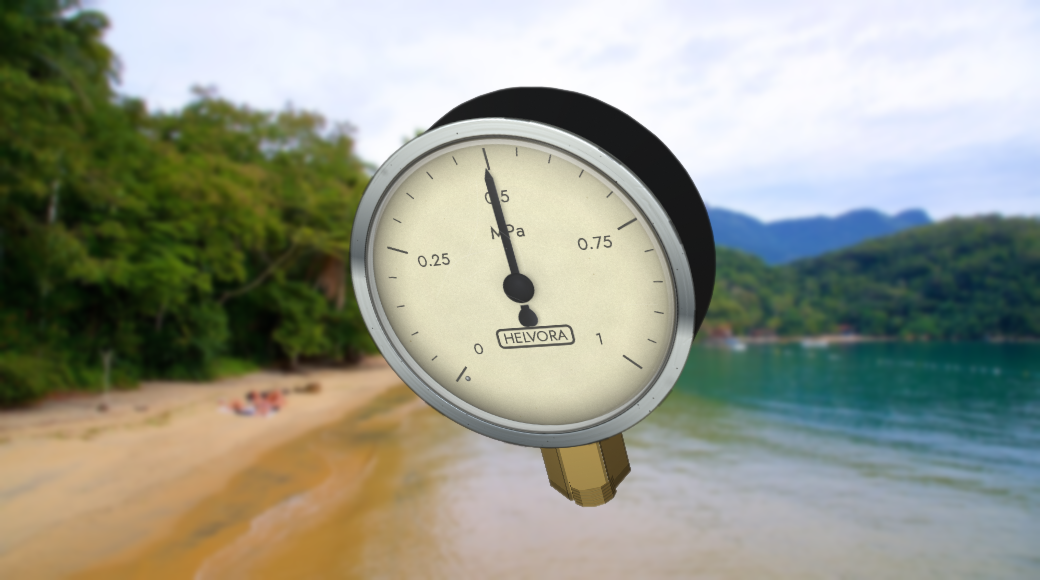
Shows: 0.5 MPa
